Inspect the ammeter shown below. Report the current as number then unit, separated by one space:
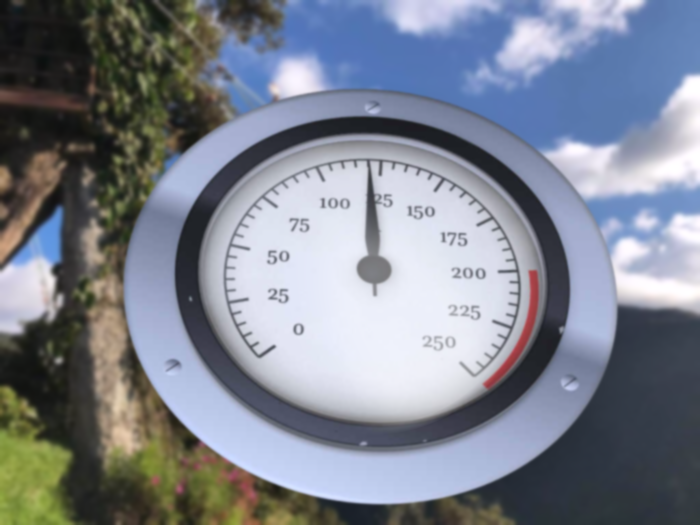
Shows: 120 A
